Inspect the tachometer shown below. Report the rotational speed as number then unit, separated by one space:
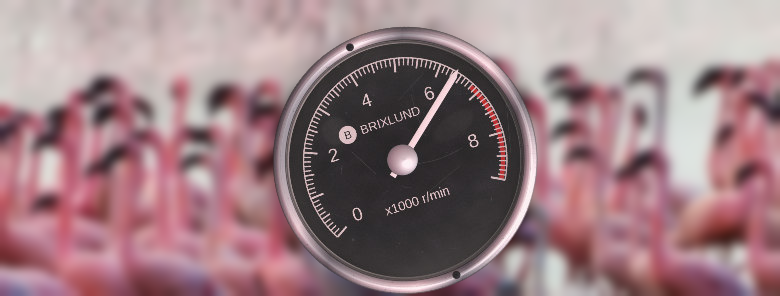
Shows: 6400 rpm
